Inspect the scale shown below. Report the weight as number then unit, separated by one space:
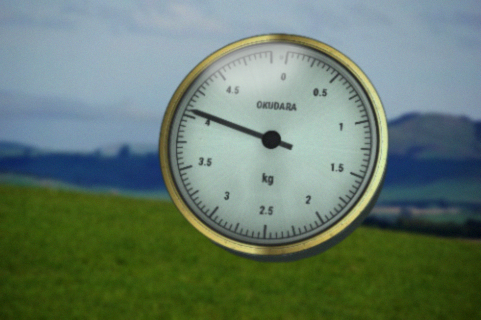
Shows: 4.05 kg
